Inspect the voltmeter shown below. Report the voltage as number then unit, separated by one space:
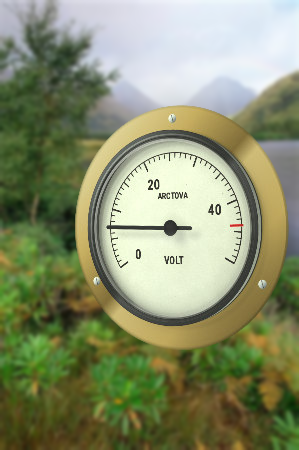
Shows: 7 V
